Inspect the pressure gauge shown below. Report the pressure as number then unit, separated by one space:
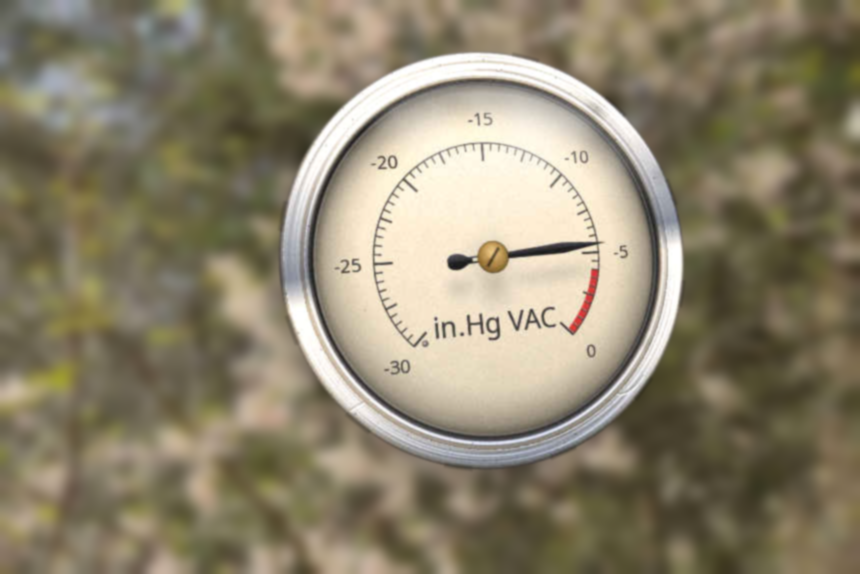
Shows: -5.5 inHg
